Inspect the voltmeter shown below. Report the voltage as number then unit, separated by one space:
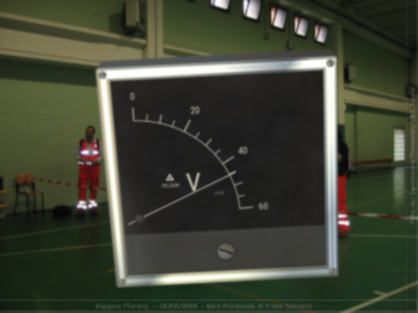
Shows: 45 V
